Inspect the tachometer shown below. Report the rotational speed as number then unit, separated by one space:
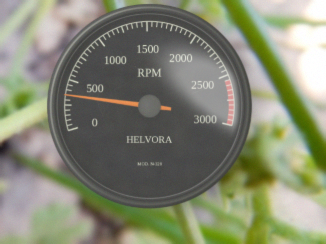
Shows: 350 rpm
